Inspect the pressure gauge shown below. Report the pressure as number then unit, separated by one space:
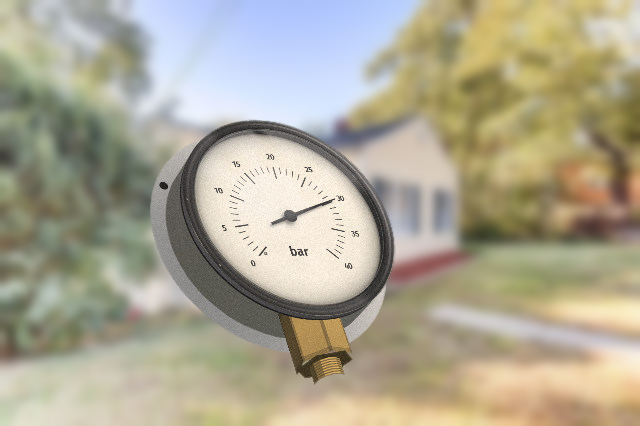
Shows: 30 bar
